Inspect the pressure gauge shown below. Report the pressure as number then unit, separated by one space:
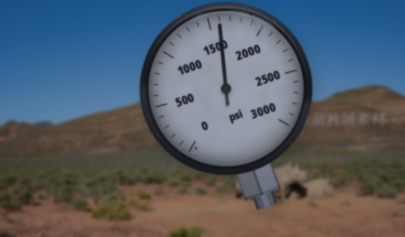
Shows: 1600 psi
